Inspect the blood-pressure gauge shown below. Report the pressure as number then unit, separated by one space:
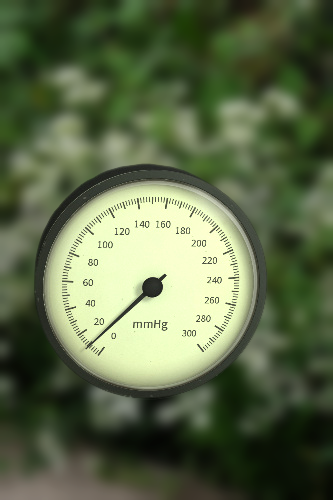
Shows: 10 mmHg
